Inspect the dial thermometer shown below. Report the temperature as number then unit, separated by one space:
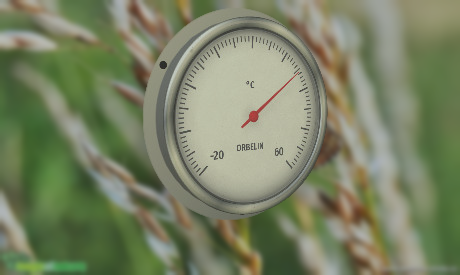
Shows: 35 °C
